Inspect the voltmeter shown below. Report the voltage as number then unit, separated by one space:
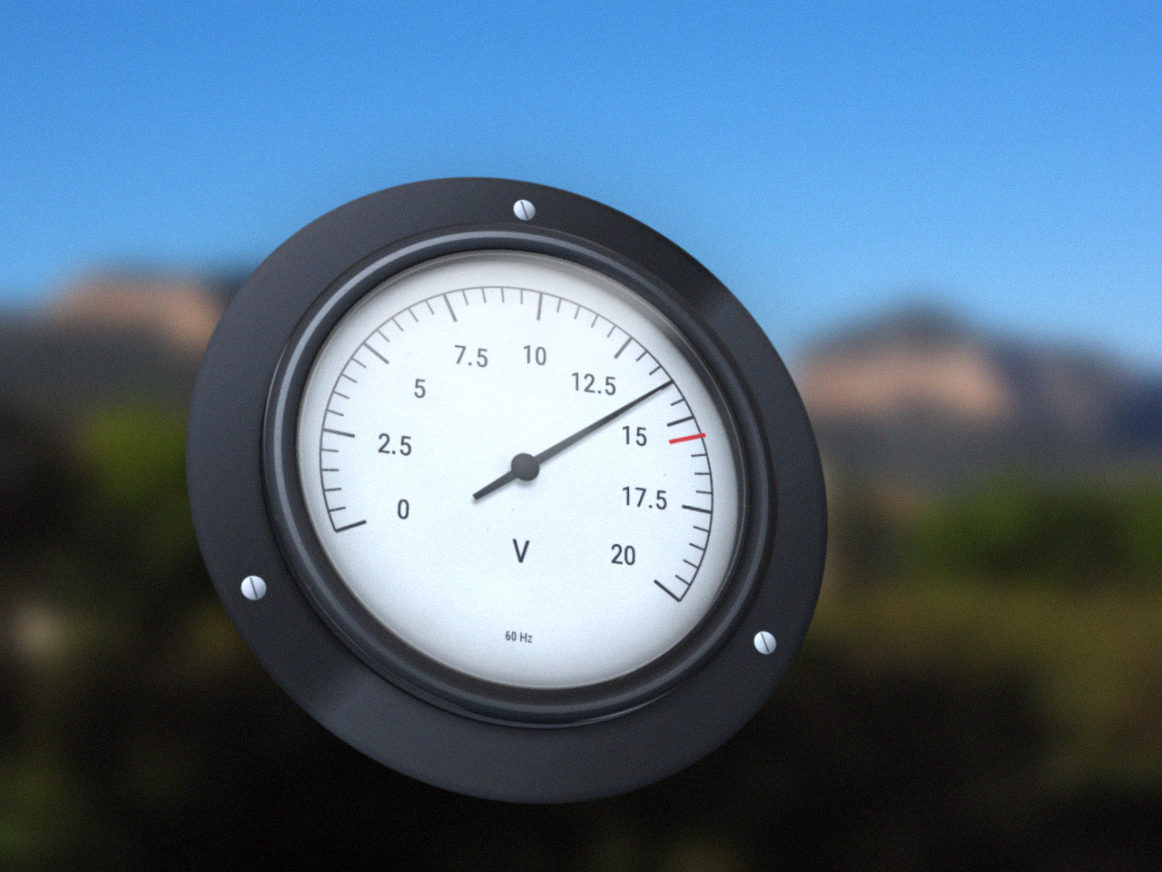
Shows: 14 V
